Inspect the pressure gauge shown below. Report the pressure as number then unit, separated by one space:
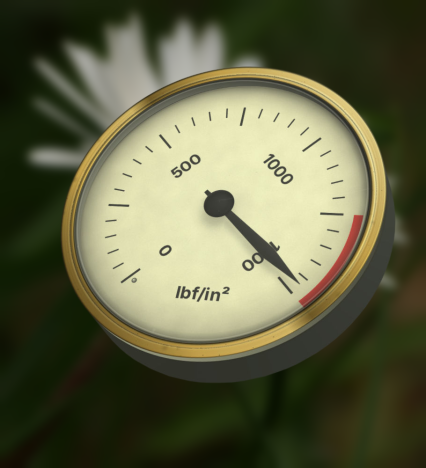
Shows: 1475 psi
